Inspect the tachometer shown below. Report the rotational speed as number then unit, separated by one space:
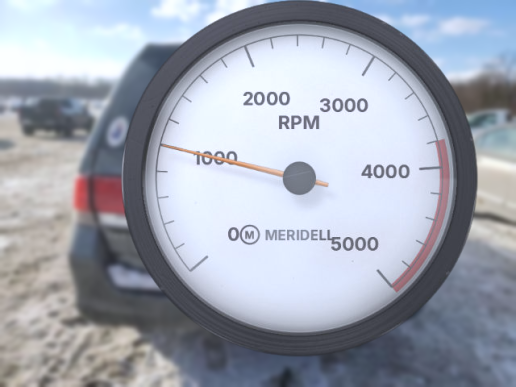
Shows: 1000 rpm
